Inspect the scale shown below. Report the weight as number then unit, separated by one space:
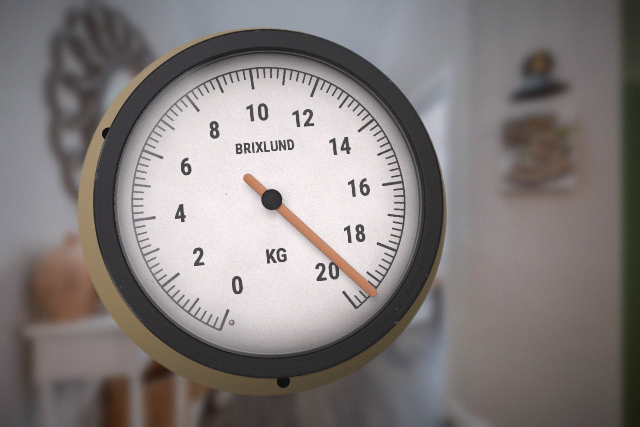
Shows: 19.4 kg
